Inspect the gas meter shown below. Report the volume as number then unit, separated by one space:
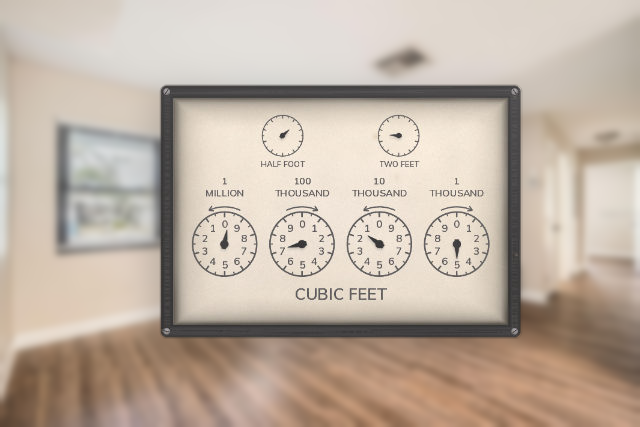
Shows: 971500 ft³
